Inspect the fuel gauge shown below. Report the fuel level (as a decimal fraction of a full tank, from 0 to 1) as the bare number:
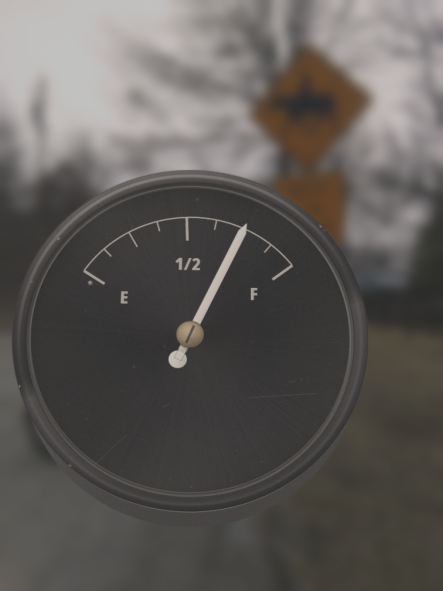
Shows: 0.75
